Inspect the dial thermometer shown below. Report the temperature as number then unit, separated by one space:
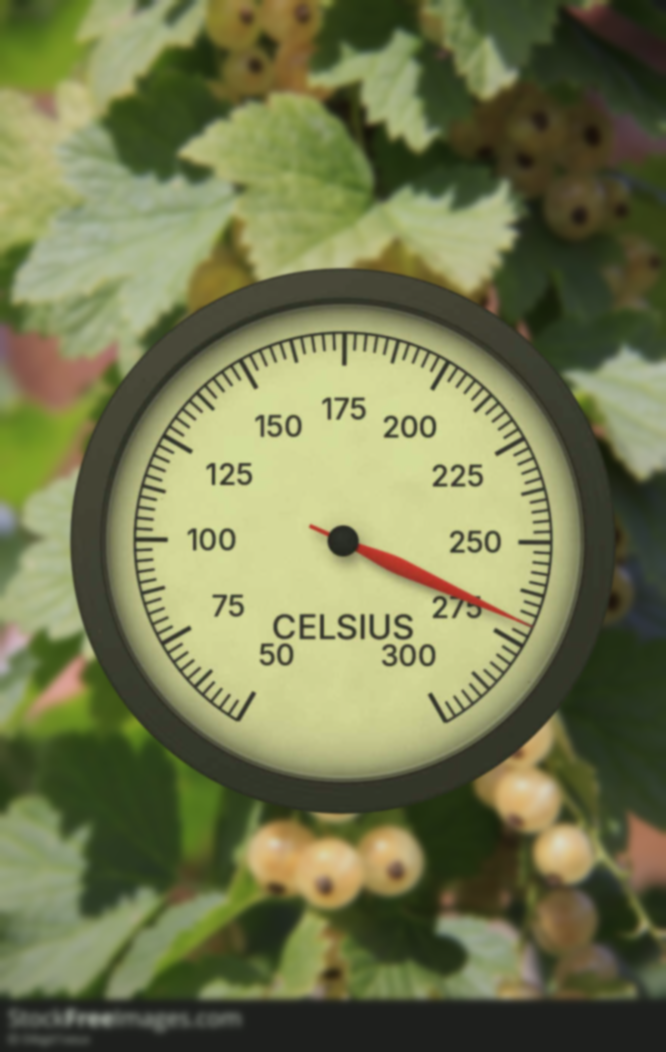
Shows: 270 °C
